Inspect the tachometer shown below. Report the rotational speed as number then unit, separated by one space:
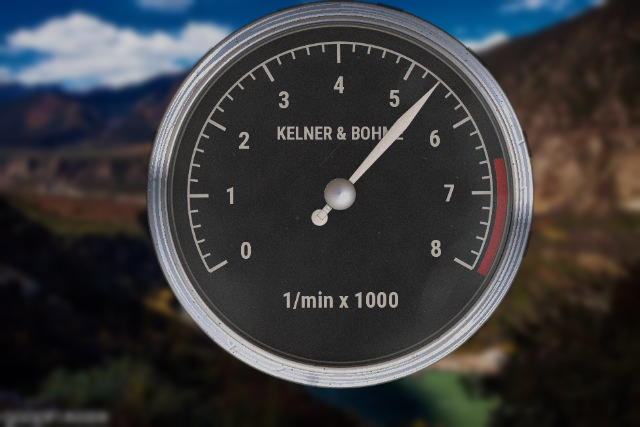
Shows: 5400 rpm
